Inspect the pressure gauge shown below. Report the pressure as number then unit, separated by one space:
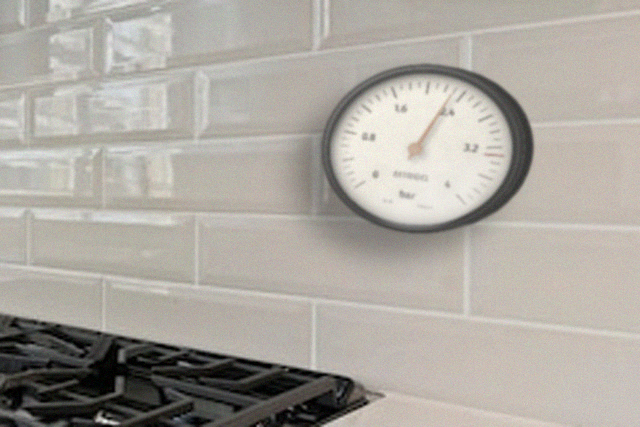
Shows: 2.3 bar
